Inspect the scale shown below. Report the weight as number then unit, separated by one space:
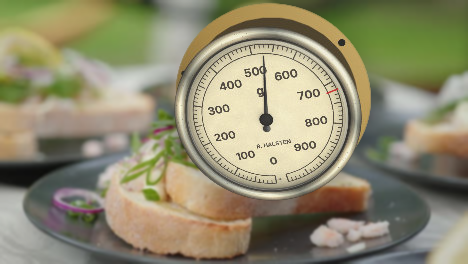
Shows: 530 g
